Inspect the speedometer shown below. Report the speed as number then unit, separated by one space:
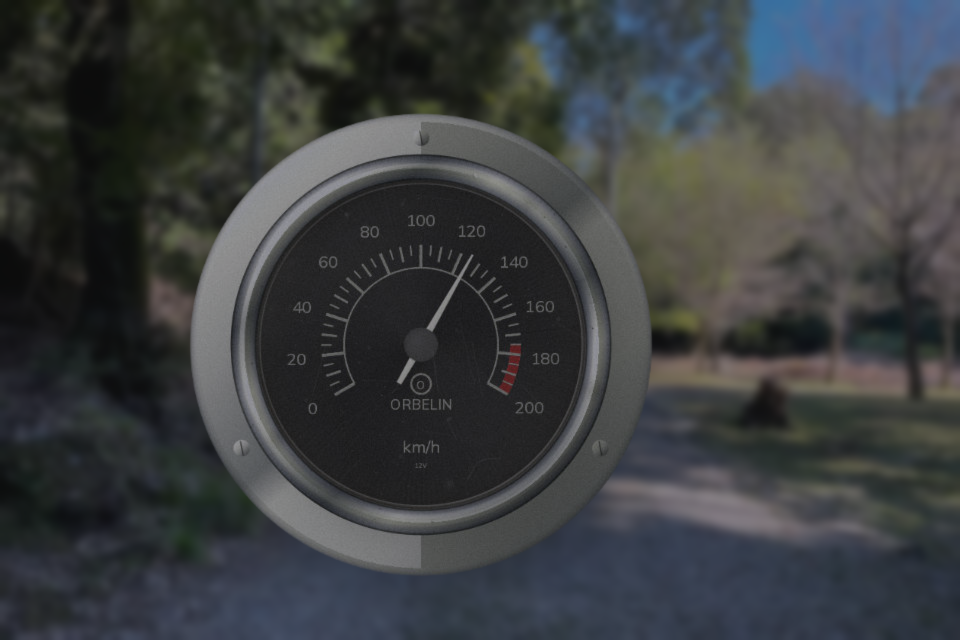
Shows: 125 km/h
